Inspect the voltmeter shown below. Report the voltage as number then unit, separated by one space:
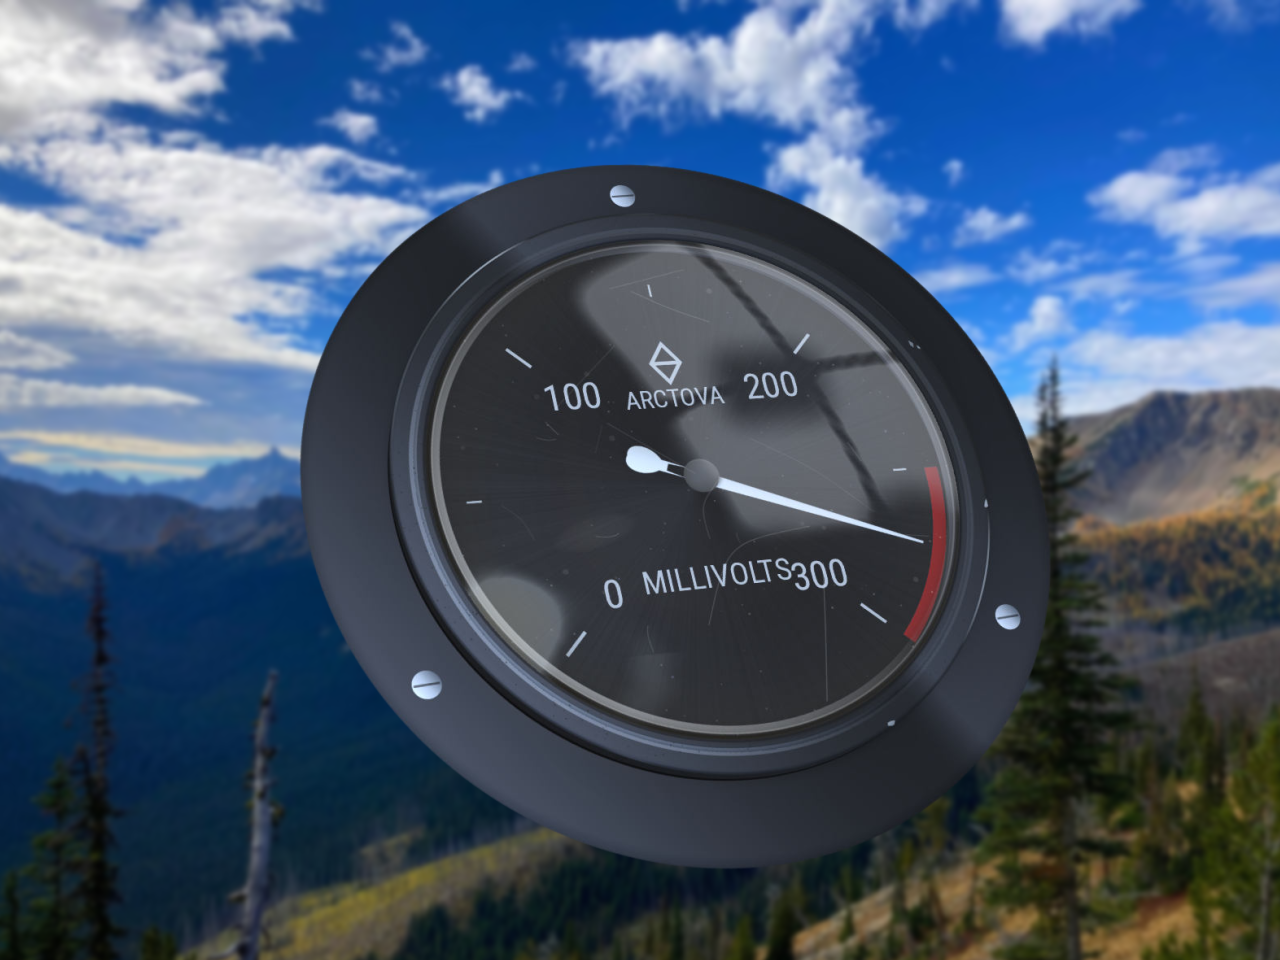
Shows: 275 mV
